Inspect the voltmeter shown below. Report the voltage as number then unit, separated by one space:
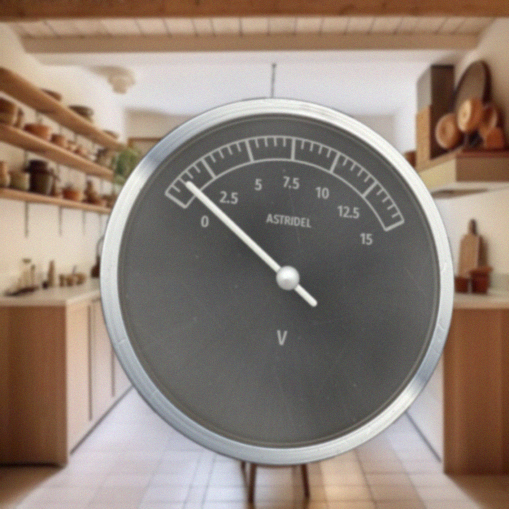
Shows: 1 V
